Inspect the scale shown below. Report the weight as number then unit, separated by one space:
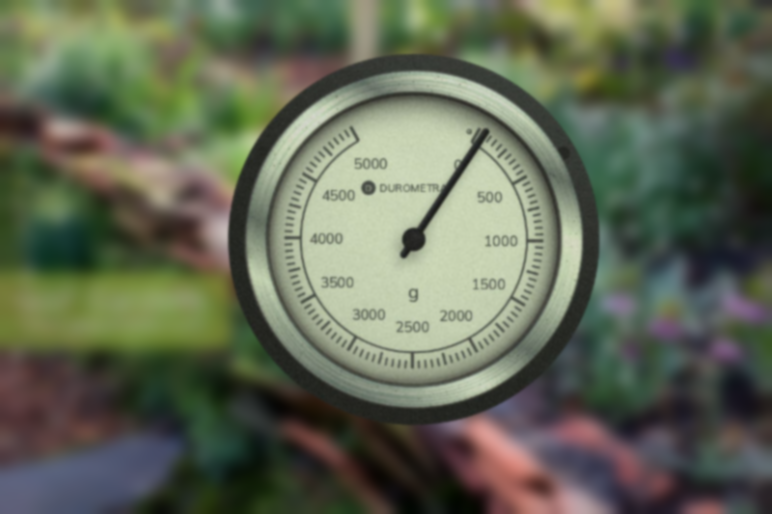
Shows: 50 g
